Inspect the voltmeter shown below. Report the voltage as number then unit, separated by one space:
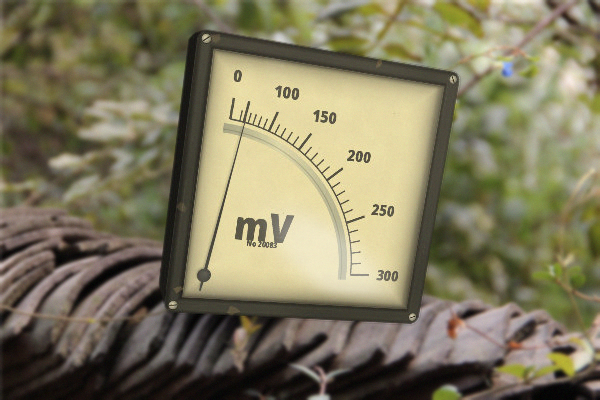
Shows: 50 mV
